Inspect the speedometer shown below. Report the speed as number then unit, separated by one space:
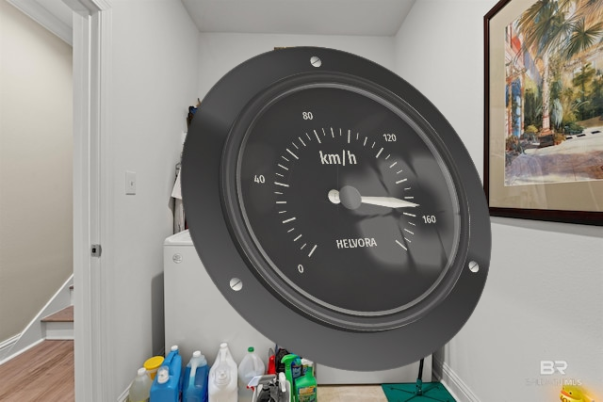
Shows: 155 km/h
